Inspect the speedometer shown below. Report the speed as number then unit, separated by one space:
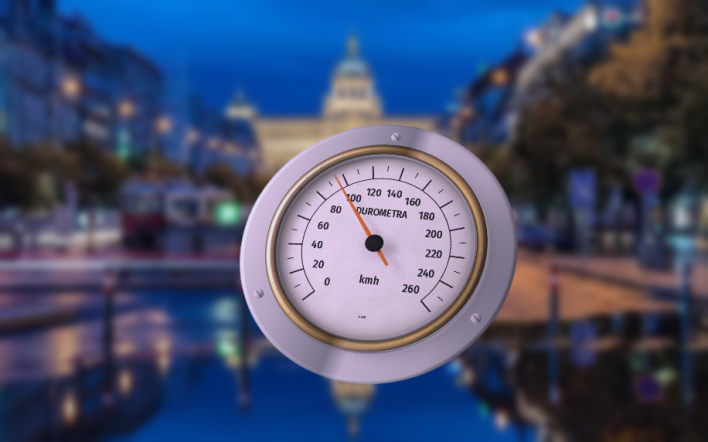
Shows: 95 km/h
